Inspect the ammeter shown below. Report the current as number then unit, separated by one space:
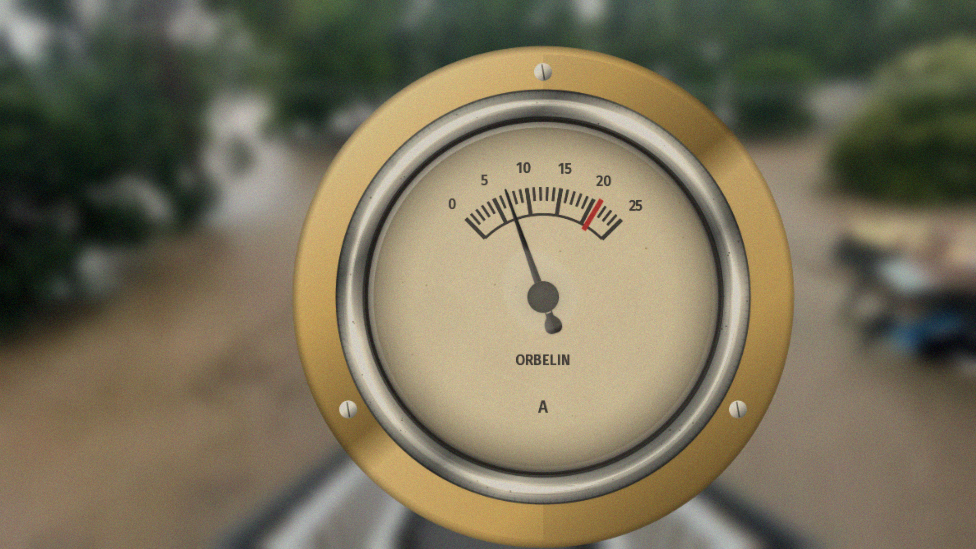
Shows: 7 A
